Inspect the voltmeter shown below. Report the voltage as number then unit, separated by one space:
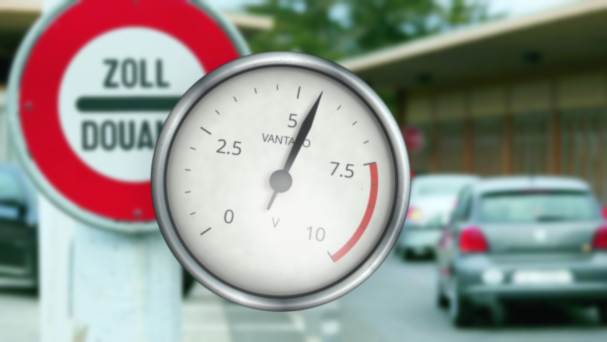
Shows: 5.5 V
